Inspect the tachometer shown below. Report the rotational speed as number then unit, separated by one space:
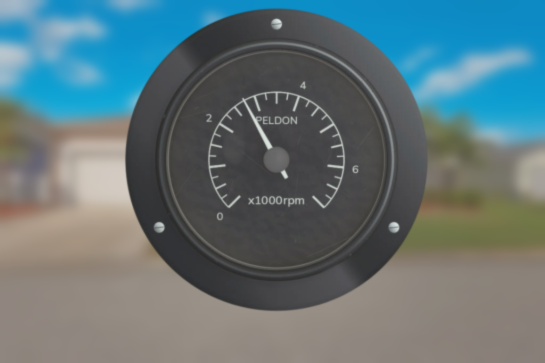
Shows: 2750 rpm
